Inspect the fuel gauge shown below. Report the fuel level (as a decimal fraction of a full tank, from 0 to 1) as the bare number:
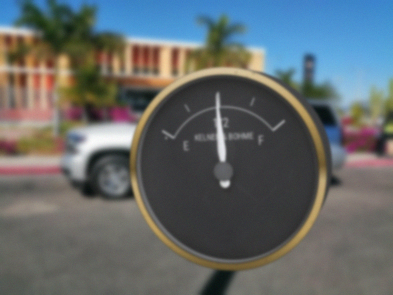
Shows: 0.5
